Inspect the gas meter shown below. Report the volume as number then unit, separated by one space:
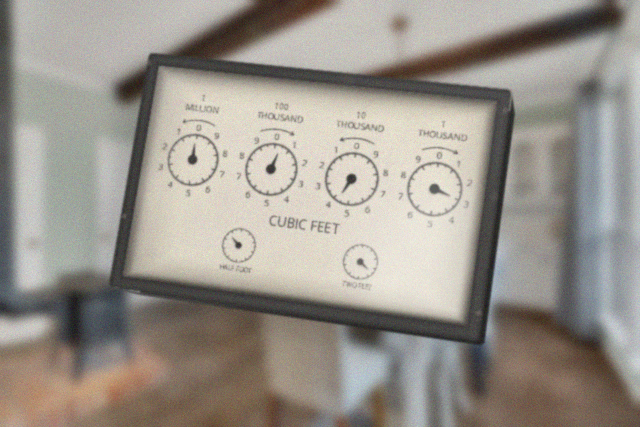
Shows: 4300 ft³
